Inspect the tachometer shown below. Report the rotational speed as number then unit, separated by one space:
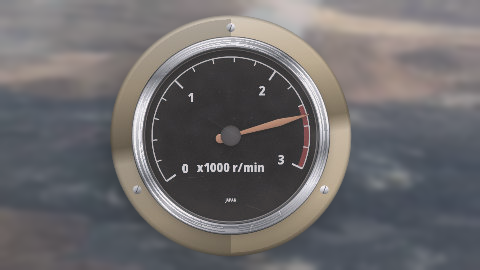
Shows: 2500 rpm
